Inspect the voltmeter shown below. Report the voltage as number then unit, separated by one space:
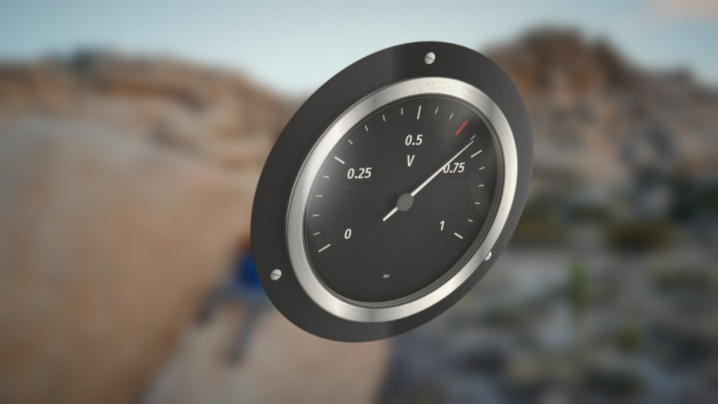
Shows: 0.7 V
